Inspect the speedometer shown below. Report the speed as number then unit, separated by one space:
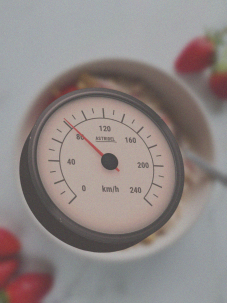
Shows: 80 km/h
